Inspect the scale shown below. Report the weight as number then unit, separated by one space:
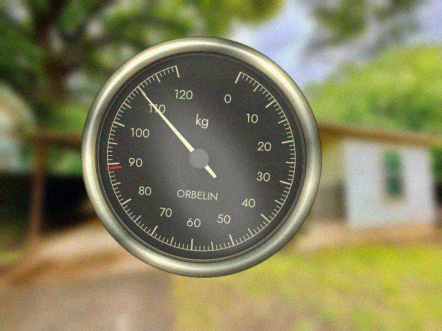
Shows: 110 kg
